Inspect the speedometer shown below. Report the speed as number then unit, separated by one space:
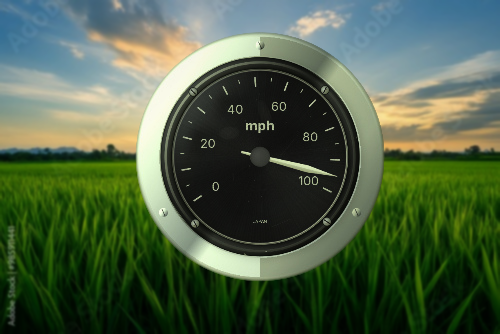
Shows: 95 mph
